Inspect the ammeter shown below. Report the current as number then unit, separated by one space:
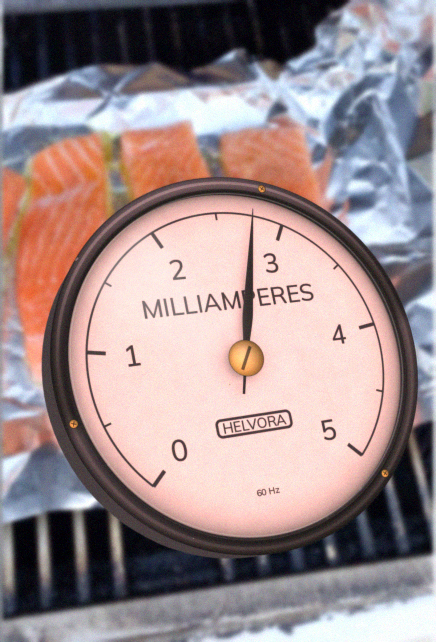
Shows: 2.75 mA
